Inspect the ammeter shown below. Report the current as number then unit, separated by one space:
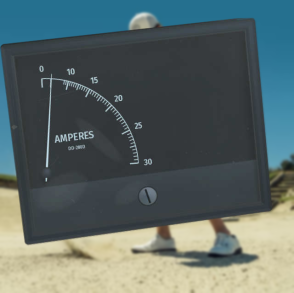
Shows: 5 A
